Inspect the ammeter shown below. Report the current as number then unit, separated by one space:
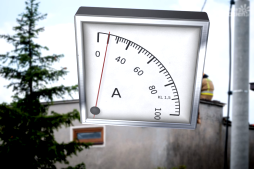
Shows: 20 A
